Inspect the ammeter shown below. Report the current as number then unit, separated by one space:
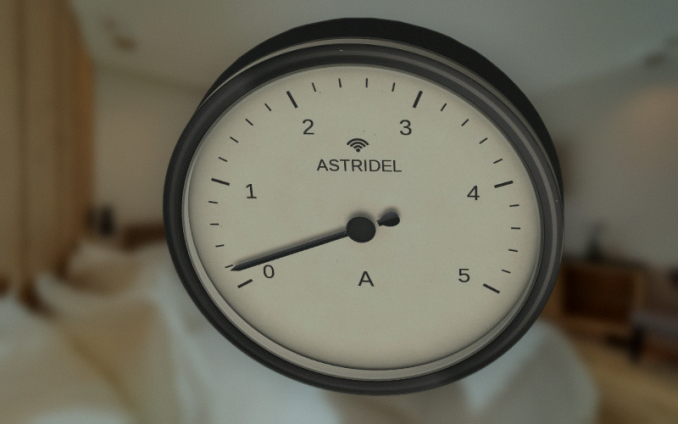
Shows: 0.2 A
